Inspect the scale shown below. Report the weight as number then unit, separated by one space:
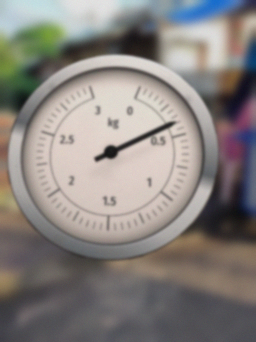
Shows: 0.4 kg
